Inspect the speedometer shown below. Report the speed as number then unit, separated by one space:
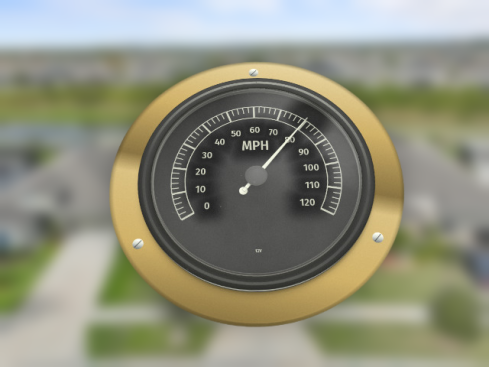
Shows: 80 mph
